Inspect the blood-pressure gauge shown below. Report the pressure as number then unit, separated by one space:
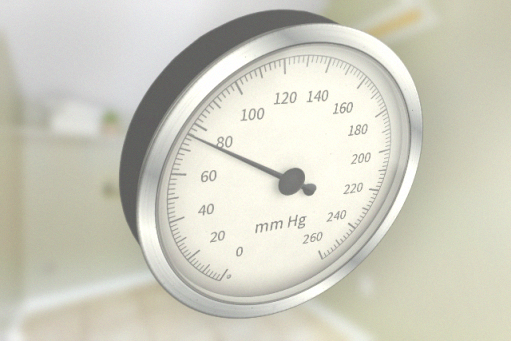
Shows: 76 mmHg
